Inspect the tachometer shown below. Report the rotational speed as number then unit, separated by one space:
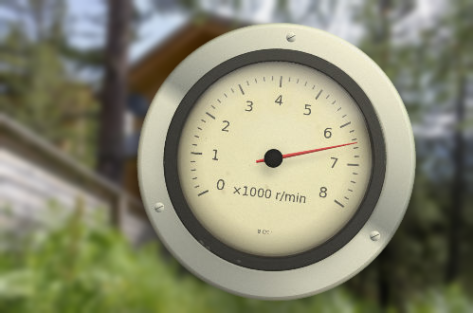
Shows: 6500 rpm
